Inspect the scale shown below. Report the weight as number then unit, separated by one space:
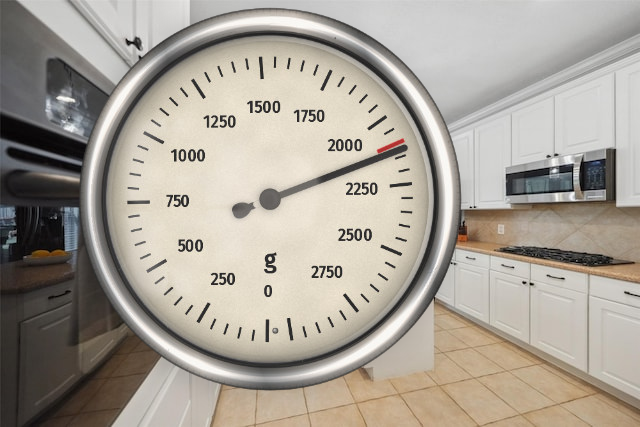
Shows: 2125 g
